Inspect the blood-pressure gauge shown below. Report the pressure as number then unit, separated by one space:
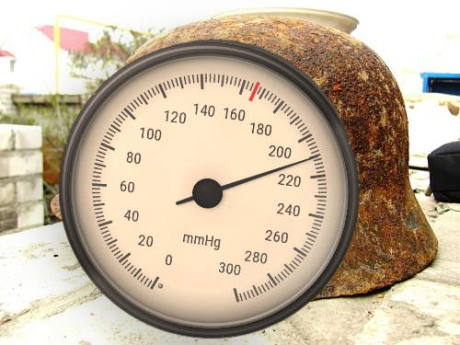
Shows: 210 mmHg
